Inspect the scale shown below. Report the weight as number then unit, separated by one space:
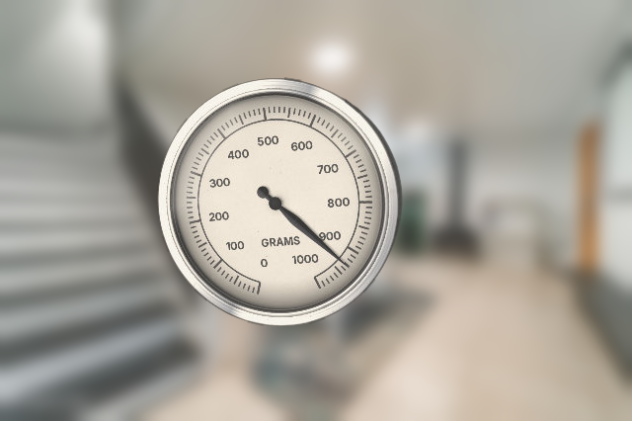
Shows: 930 g
